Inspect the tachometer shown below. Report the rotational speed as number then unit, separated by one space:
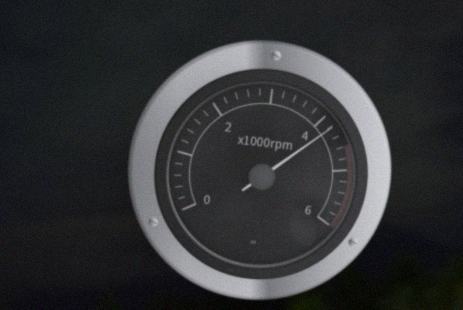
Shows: 4200 rpm
